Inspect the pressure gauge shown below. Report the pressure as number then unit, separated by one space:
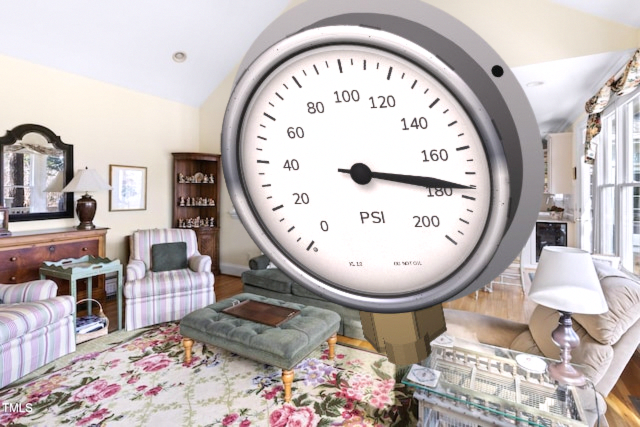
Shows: 175 psi
